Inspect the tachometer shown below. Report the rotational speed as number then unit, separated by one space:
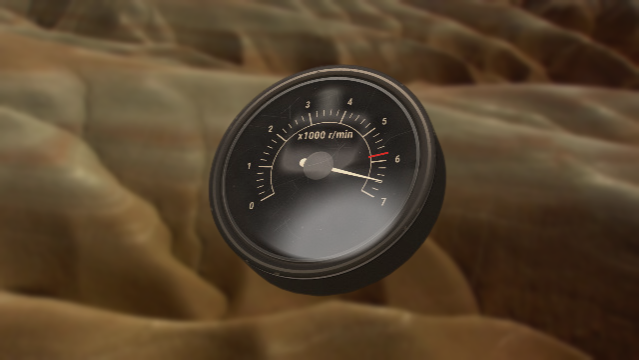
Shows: 6600 rpm
